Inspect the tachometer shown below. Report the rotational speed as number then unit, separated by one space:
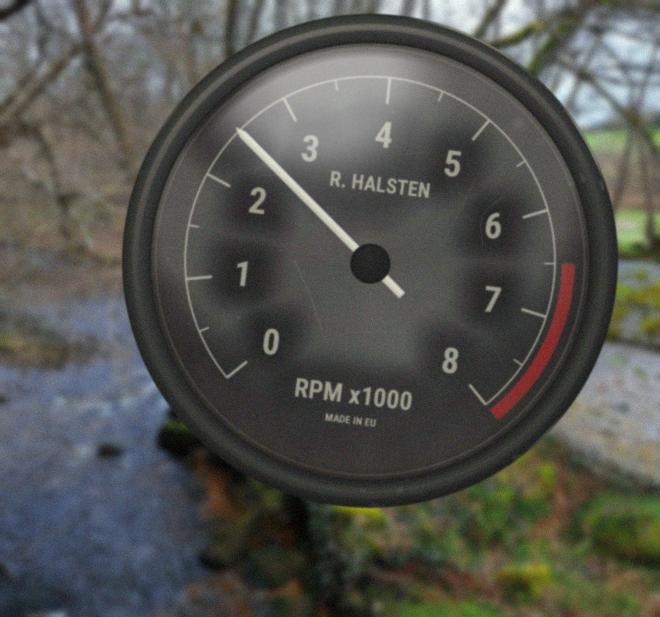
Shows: 2500 rpm
